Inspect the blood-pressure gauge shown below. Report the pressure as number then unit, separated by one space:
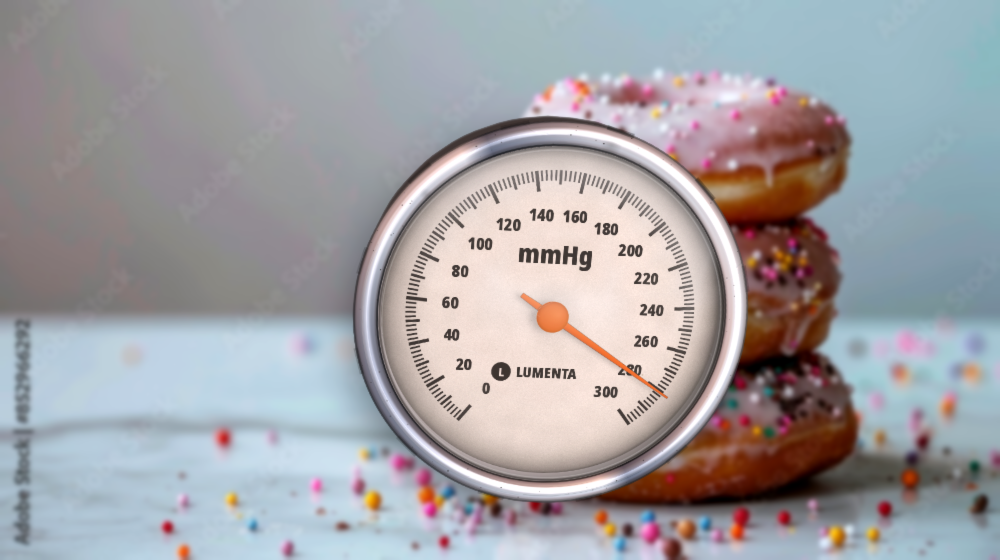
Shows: 280 mmHg
